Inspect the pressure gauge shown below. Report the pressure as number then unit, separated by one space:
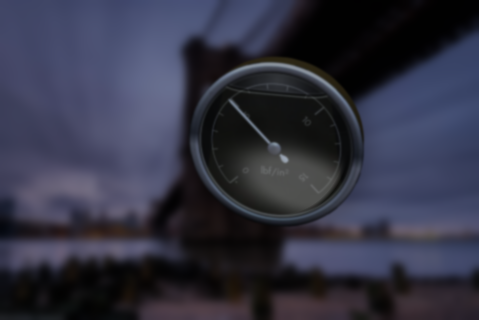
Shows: 5 psi
